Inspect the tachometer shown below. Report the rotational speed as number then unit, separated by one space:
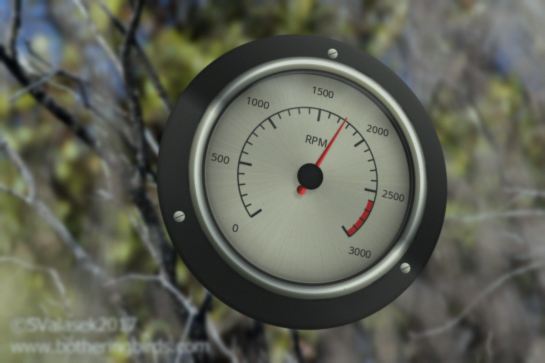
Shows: 1750 rpm
